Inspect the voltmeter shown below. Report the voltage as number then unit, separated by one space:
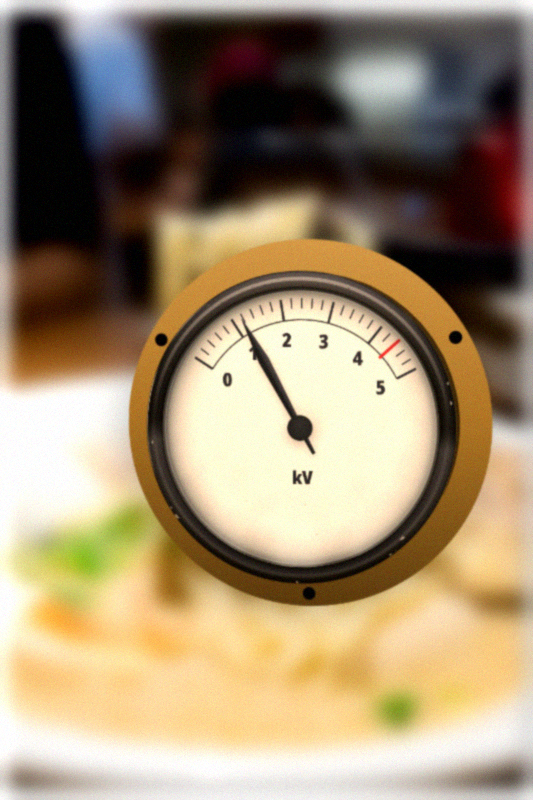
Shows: 1.2 kV
